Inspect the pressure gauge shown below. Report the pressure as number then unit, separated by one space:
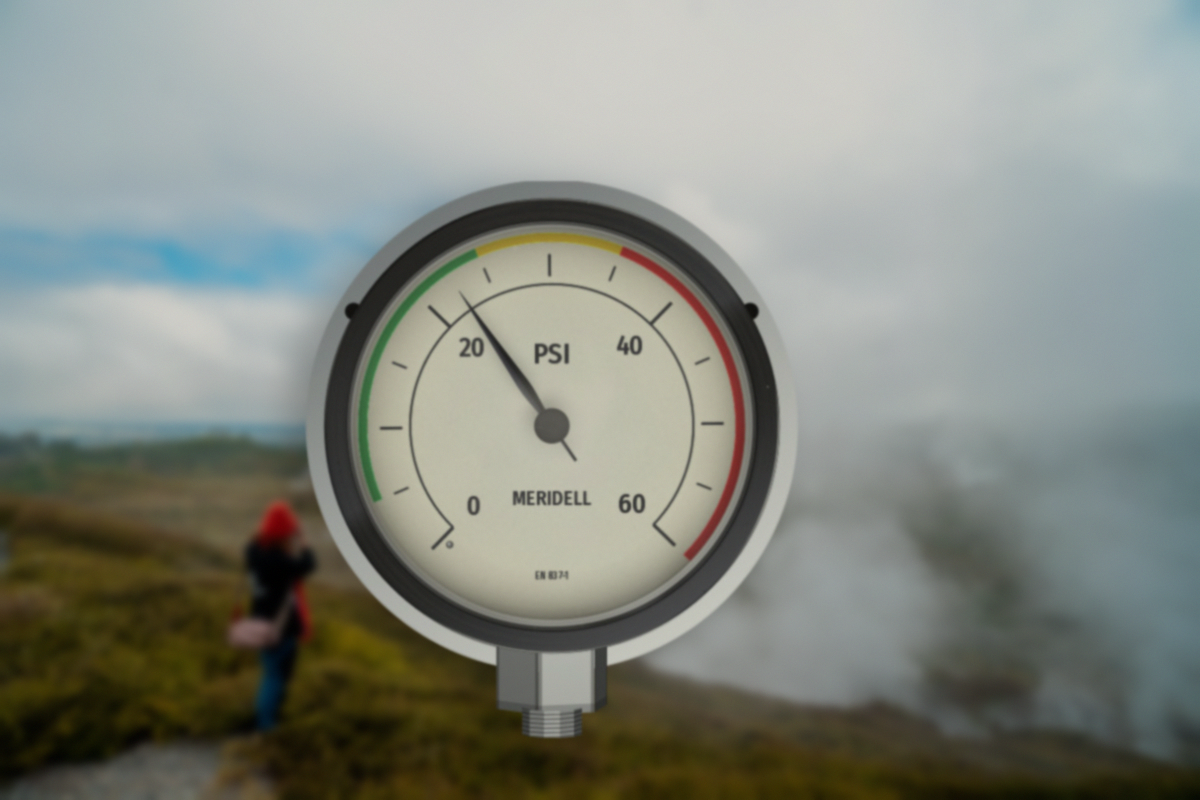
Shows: 22.5 psi
